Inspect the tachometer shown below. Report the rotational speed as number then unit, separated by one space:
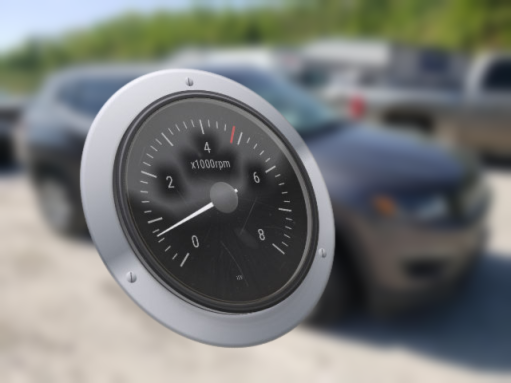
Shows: 700 rpm
